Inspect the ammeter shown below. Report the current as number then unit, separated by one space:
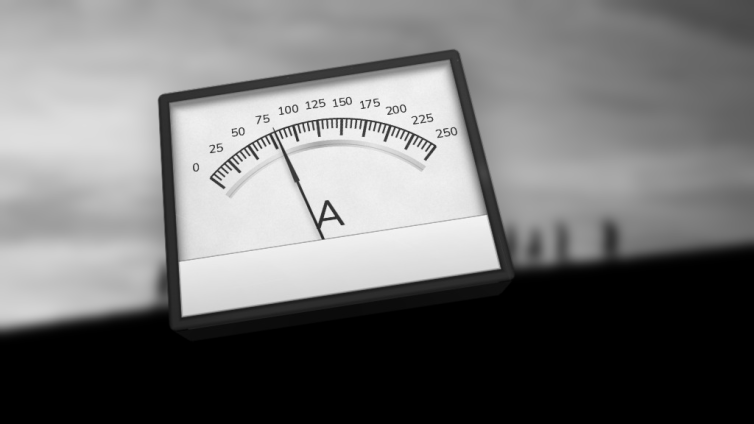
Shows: 80 A
